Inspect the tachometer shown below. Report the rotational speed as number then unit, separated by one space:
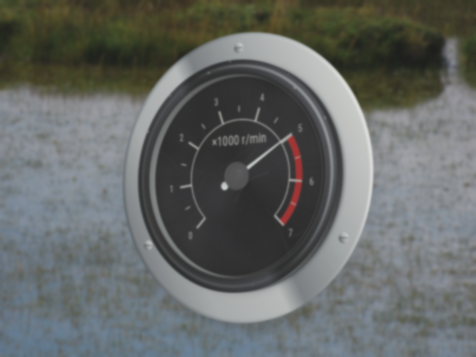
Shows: 5000 rpm
